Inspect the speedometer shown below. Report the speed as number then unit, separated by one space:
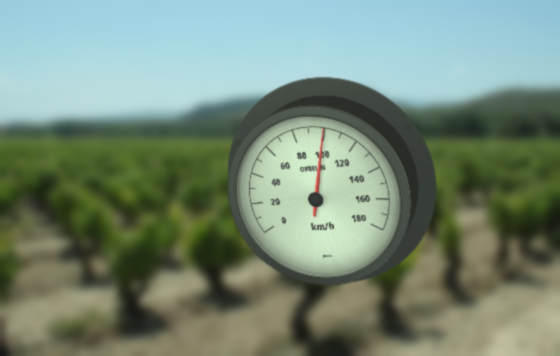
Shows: 100 km/h
